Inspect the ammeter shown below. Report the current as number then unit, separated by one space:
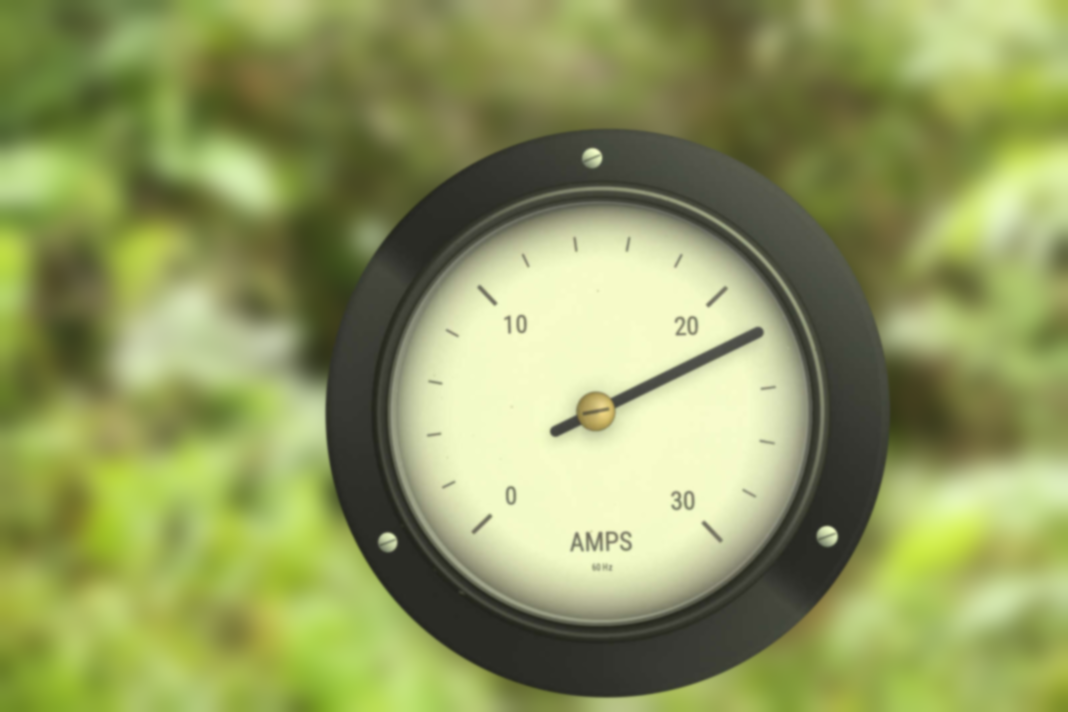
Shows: 22 A
